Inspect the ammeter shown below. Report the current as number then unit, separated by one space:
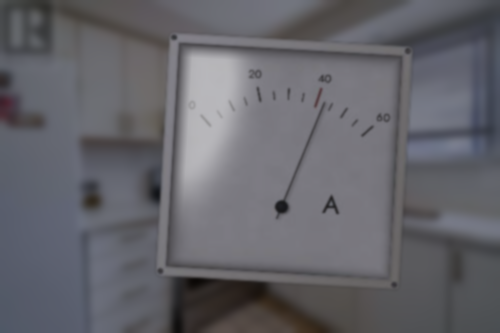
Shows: 42.5 A
